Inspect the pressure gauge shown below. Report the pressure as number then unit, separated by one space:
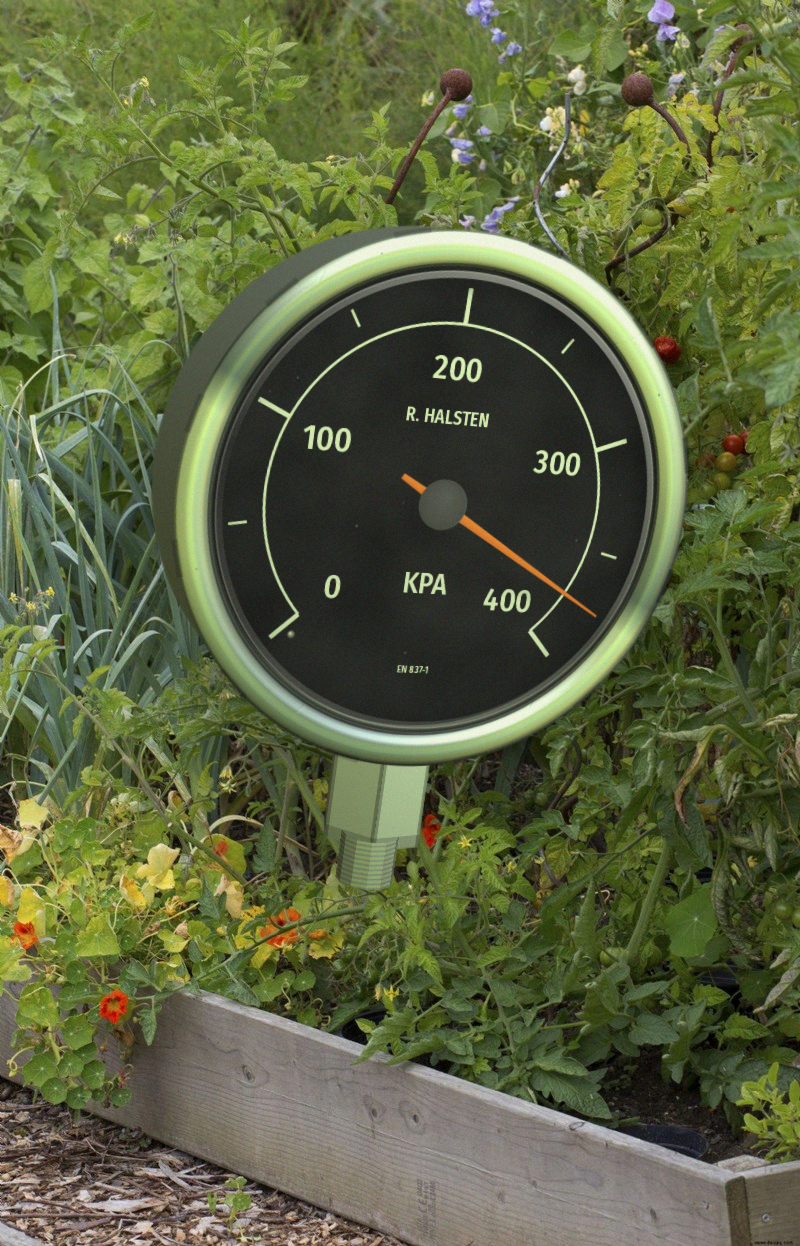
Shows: 375 kPa
